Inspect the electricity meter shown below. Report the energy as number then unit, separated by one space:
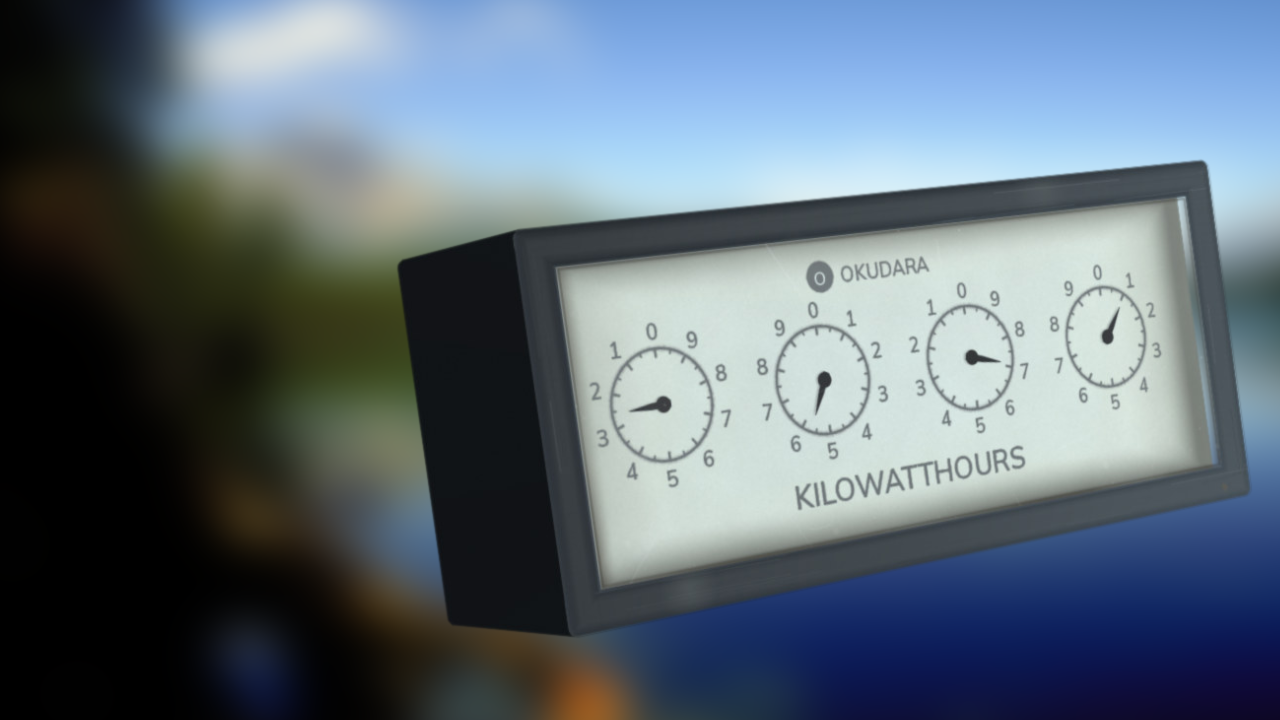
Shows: 2571 kWh
